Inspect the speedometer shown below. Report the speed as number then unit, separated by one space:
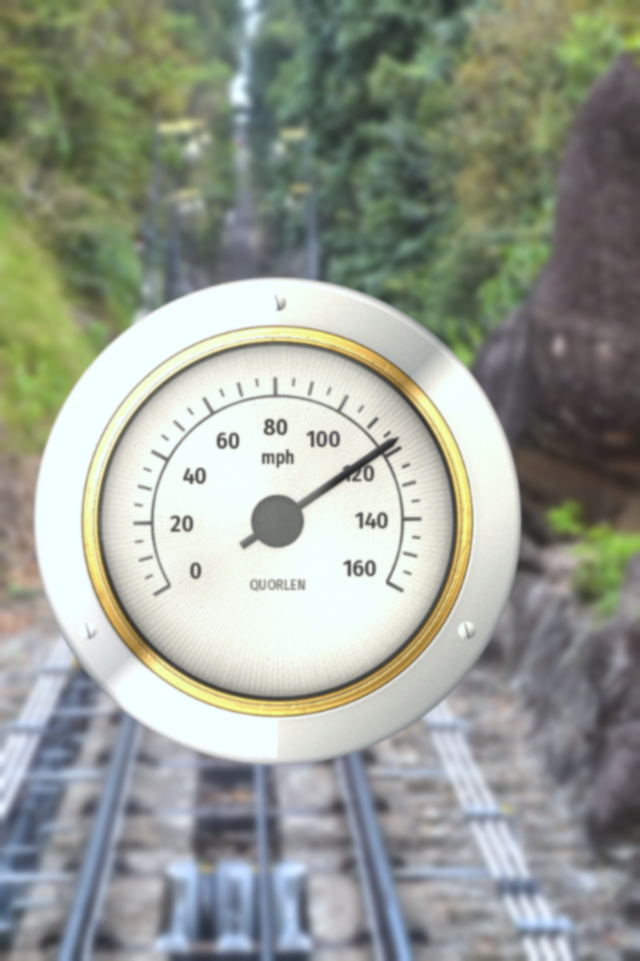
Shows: 117.5 mph
